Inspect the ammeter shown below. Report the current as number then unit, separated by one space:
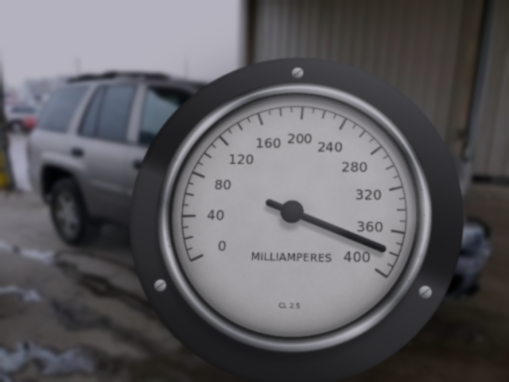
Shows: 380 mA
